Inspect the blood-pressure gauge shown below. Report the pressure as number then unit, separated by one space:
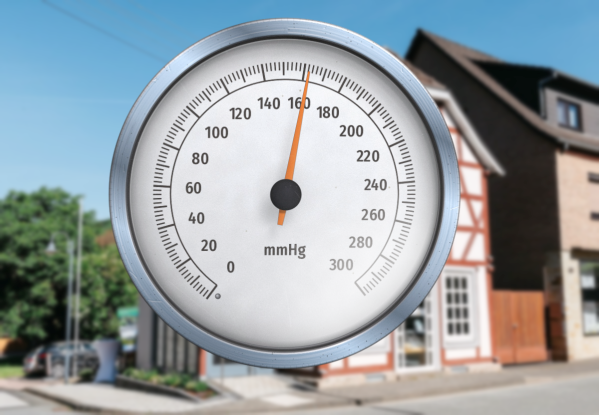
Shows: 162 mmHg
